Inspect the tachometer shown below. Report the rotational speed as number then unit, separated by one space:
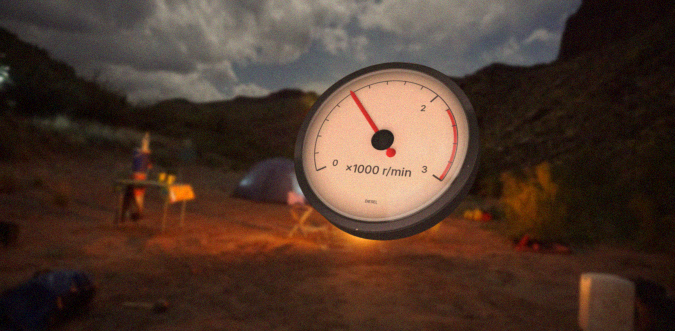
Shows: 1000 rpm
